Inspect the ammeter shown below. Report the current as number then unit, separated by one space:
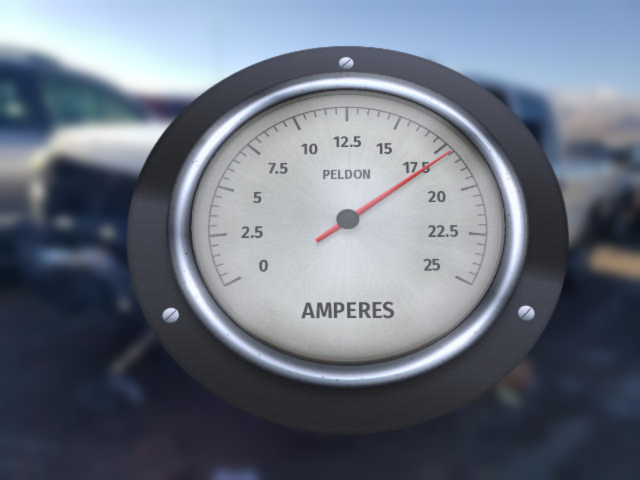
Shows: 18 A
